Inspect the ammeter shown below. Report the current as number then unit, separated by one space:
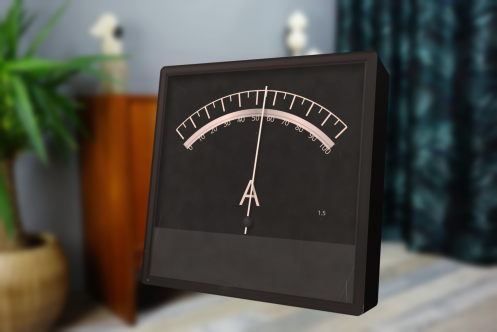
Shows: 55 A
